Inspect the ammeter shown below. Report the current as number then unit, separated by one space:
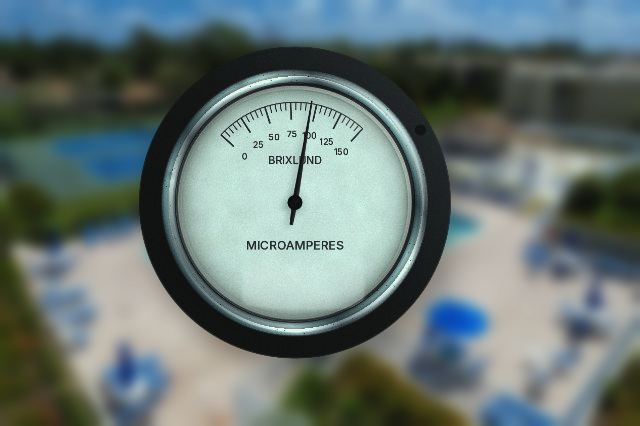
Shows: 95 µA
